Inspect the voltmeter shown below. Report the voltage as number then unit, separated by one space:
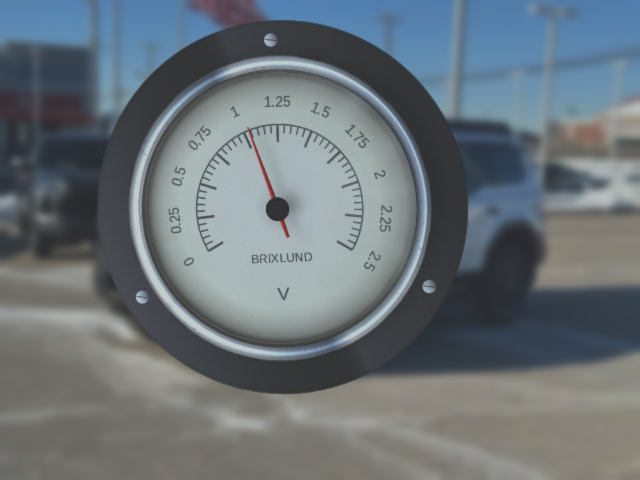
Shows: 1.05 V
